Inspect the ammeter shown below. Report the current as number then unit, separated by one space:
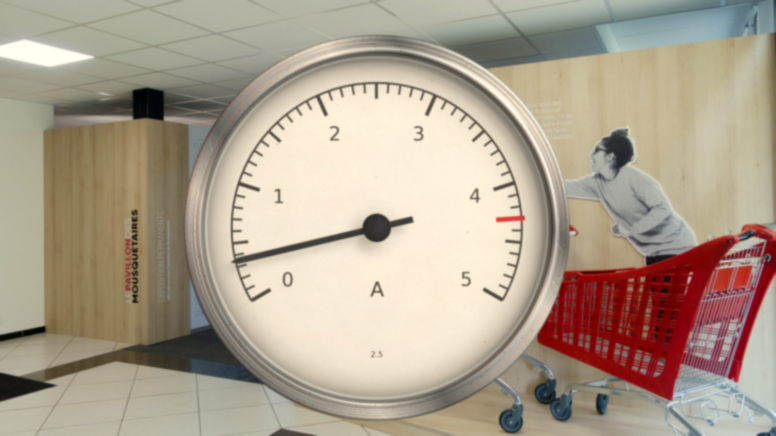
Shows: 0.35 A
